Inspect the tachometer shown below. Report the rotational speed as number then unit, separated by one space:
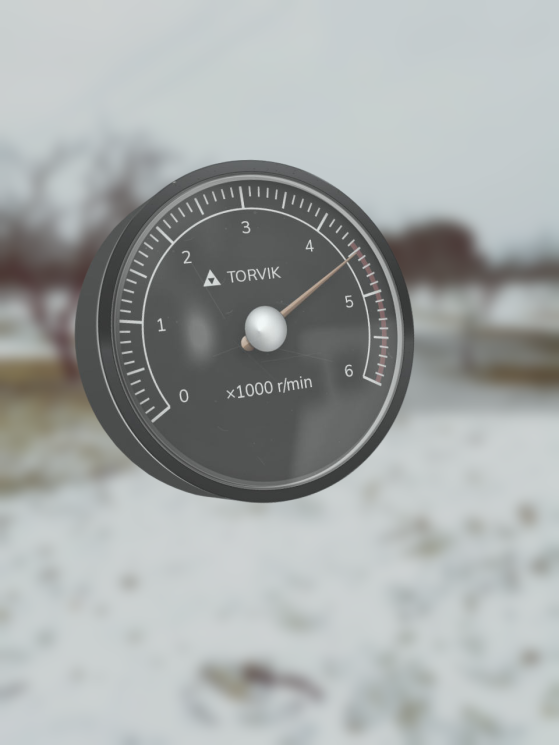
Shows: 4500 rpm
